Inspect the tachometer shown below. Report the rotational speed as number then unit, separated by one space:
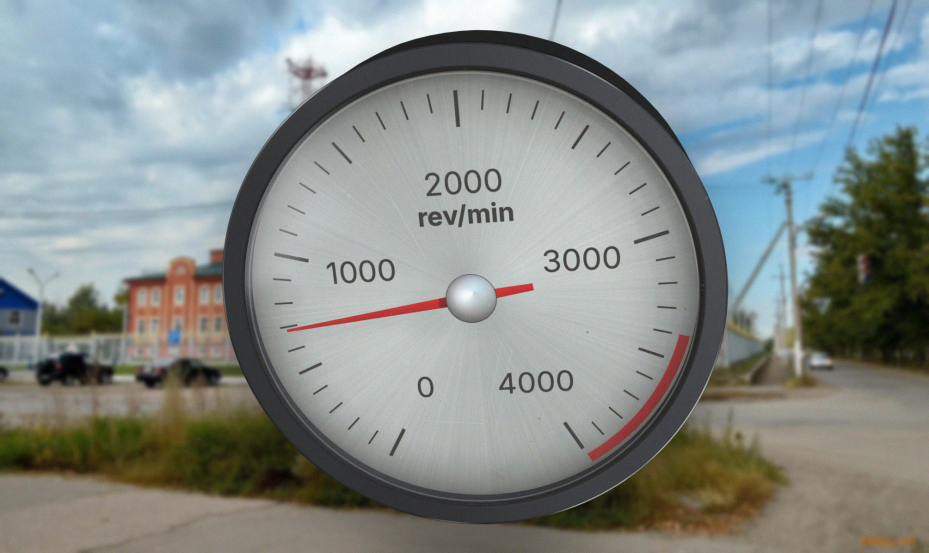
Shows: 700 rpm
